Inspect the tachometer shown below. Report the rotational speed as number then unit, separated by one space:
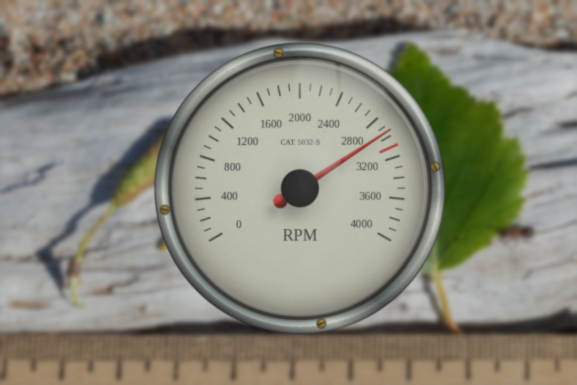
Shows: 2950 rpm
